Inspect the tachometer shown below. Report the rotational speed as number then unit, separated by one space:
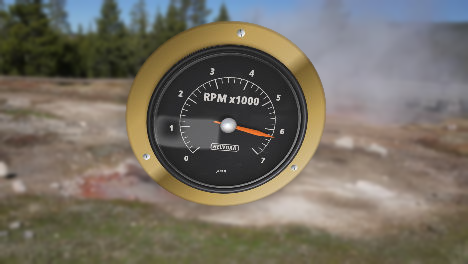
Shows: 6200 rpm
